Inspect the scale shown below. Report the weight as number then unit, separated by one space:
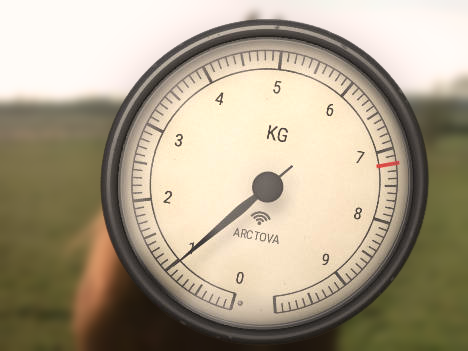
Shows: 1 kg
